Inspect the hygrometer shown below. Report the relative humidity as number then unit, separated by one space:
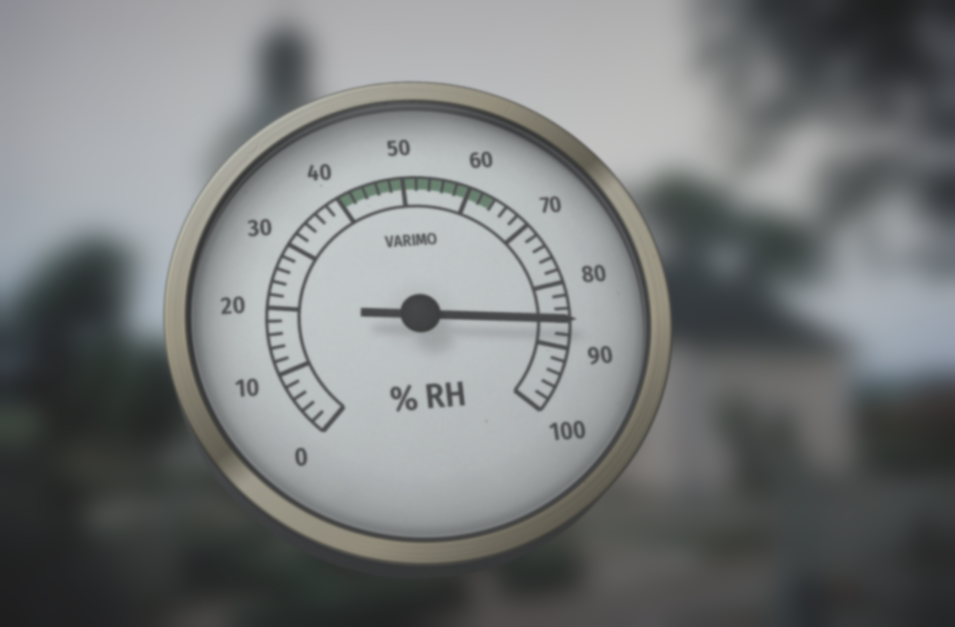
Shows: 86 %
